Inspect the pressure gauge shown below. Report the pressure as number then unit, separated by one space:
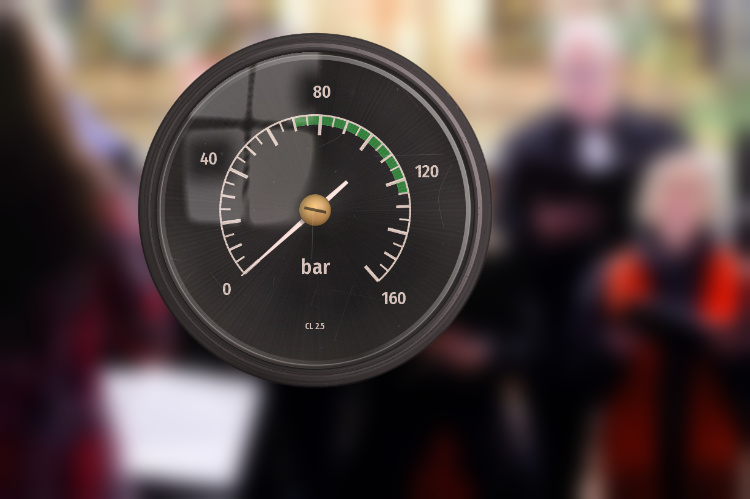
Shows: 0 bar
